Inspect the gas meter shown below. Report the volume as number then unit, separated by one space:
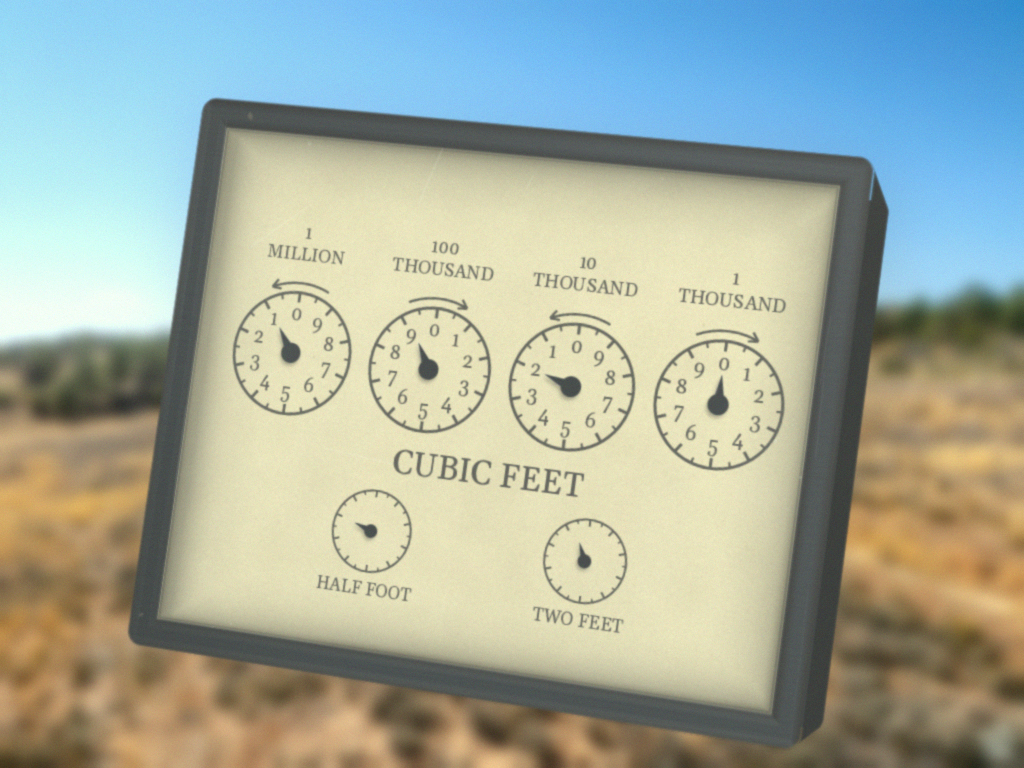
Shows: 92000 ft³
